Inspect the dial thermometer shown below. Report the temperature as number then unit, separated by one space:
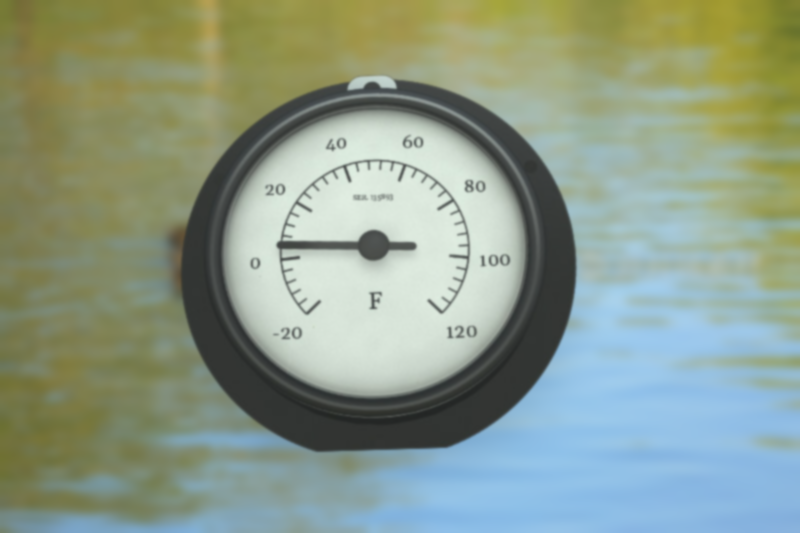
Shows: 4 °F
